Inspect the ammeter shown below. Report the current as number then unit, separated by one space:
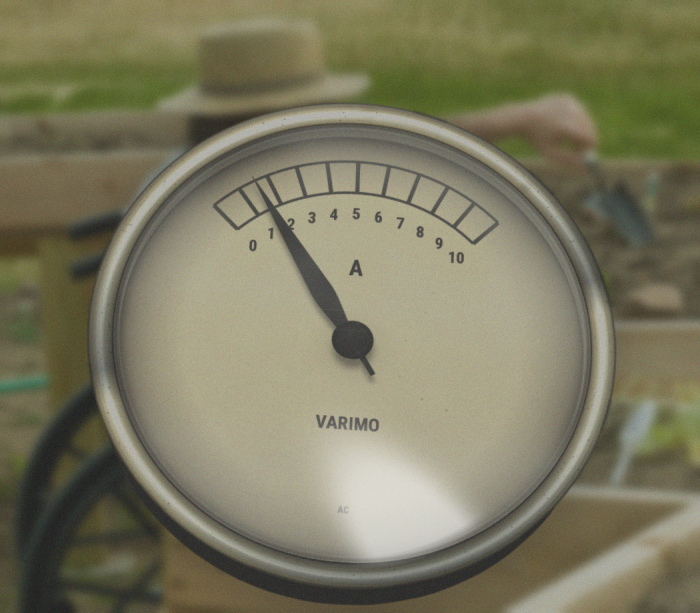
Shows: 1.5 A
